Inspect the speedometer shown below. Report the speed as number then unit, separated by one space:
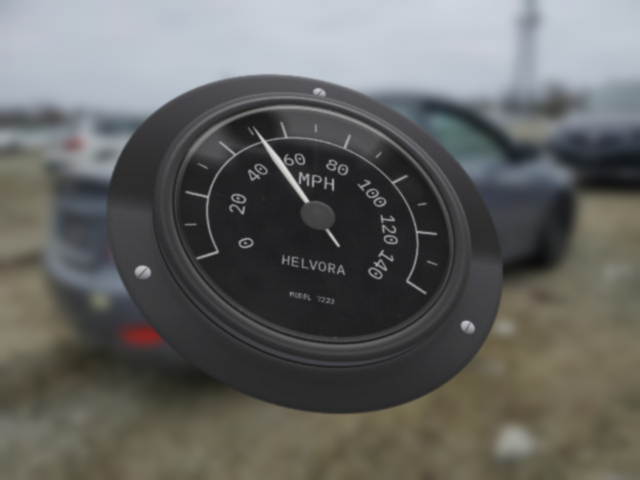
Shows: 50 mph
